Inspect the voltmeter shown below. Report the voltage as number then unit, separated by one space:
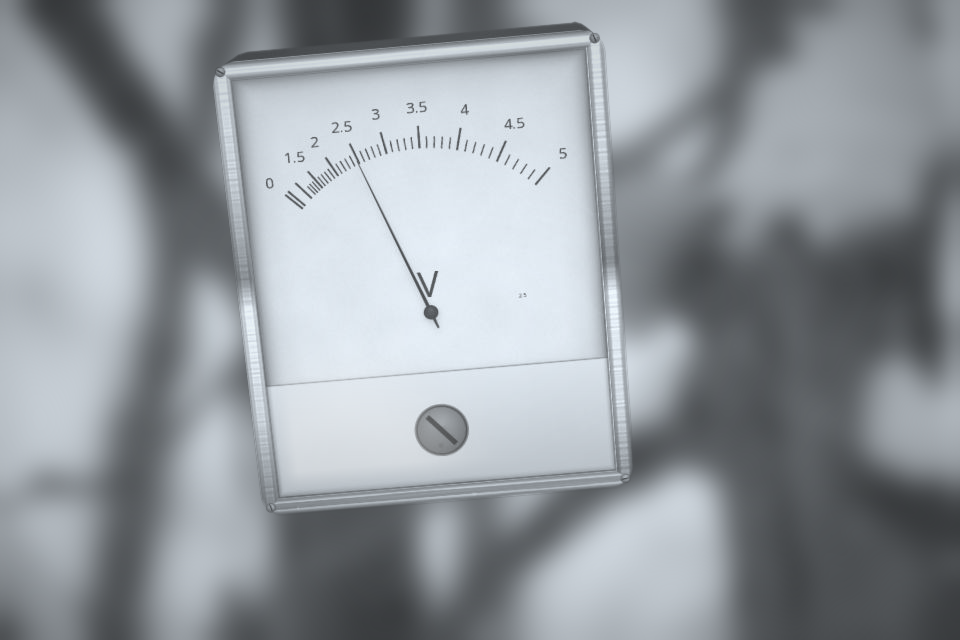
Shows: 2.5 V
